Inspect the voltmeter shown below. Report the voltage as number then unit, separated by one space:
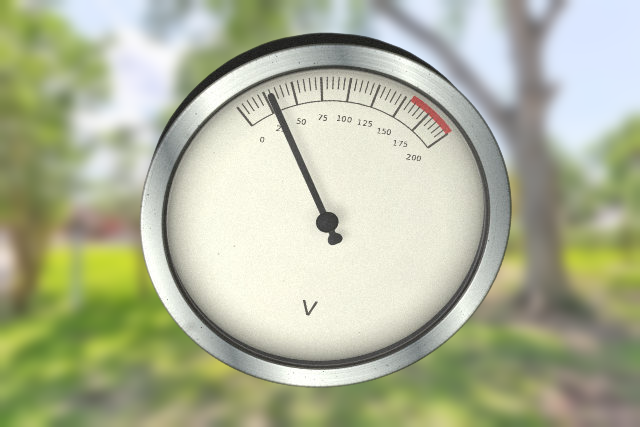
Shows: 30 V
